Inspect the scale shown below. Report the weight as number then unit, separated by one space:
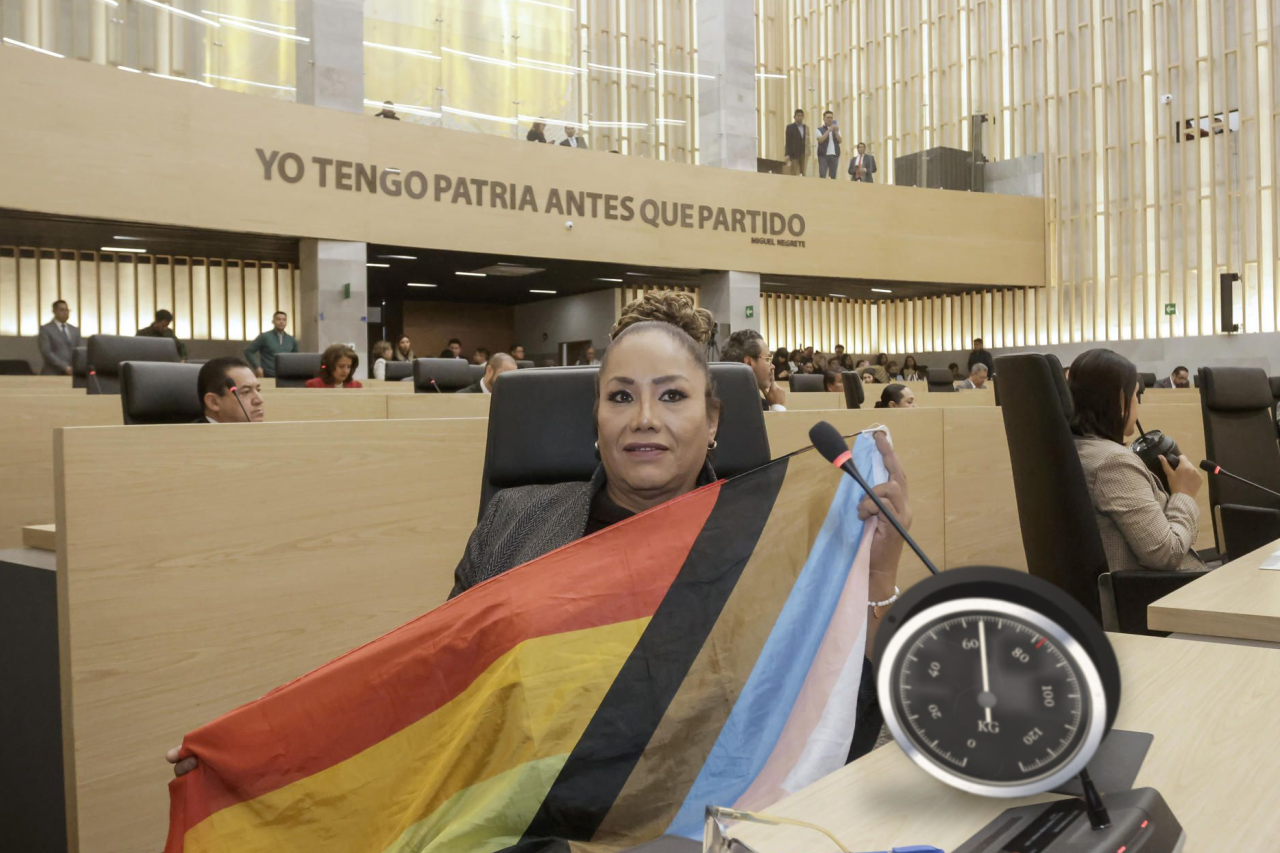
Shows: 65 kg
